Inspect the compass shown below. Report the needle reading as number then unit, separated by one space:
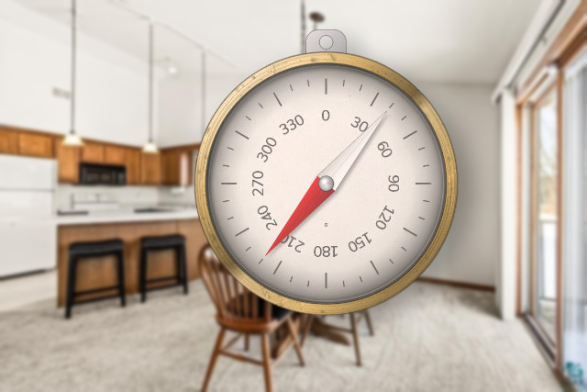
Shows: 220 °
